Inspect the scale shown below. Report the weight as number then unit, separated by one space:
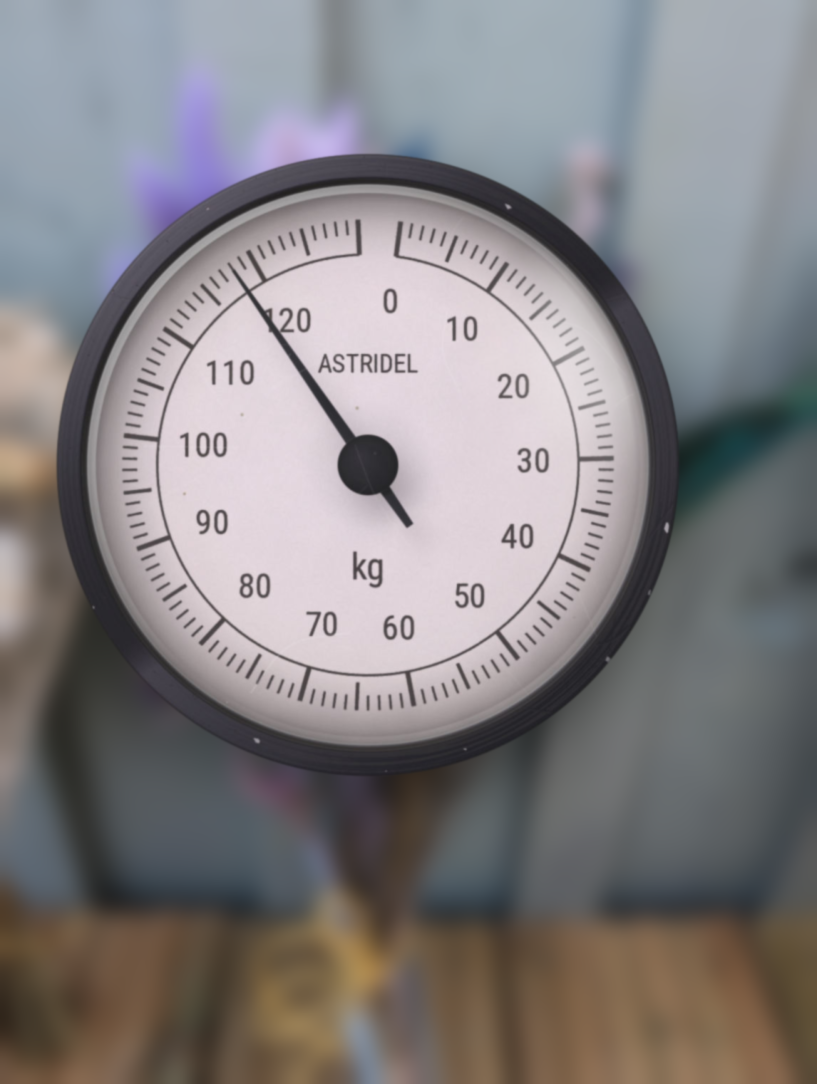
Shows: 118 kg
